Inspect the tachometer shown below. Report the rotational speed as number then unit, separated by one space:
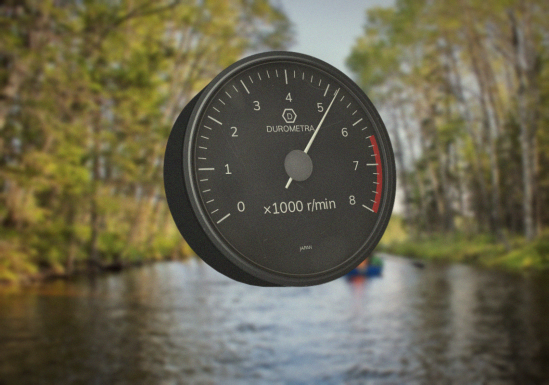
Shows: 5200 rpm
